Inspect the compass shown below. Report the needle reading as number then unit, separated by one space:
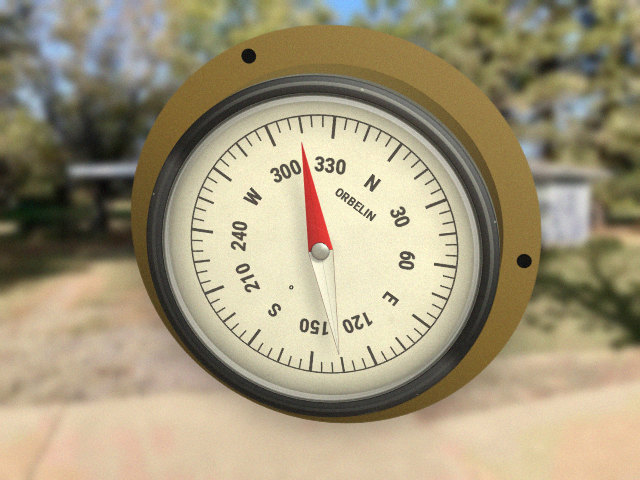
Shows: 315 °
